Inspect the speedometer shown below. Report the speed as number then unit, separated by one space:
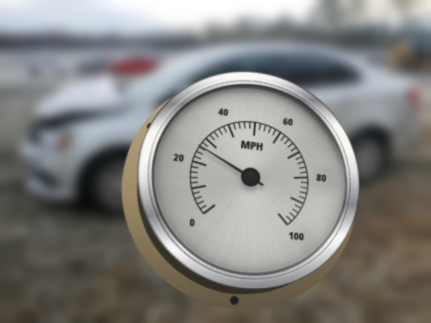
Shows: 26 mph
